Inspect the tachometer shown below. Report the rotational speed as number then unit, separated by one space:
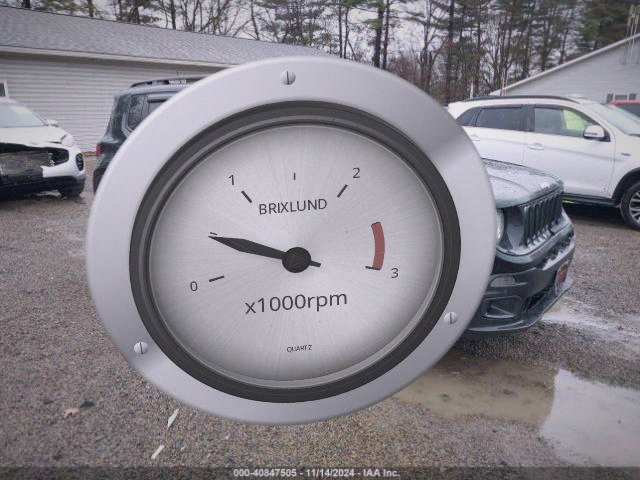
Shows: 500 rpm
